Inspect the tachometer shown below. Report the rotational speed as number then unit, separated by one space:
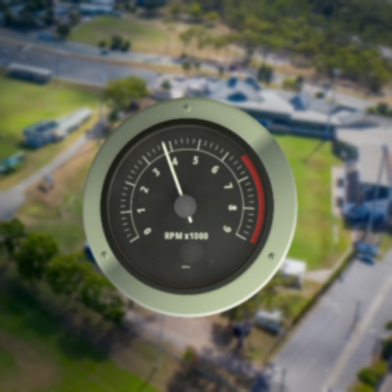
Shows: 3800 rpm
